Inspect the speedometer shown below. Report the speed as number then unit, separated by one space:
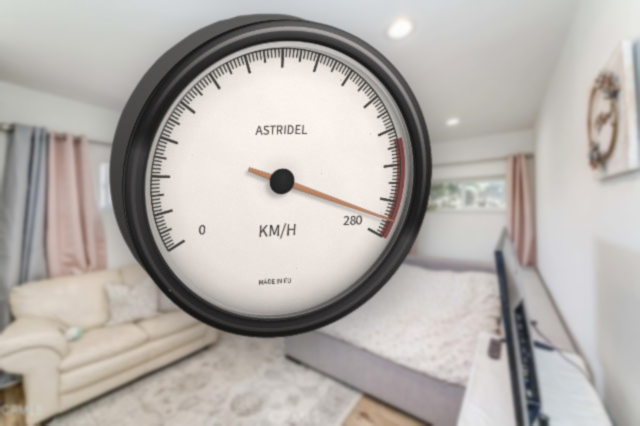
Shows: 270 km/h
